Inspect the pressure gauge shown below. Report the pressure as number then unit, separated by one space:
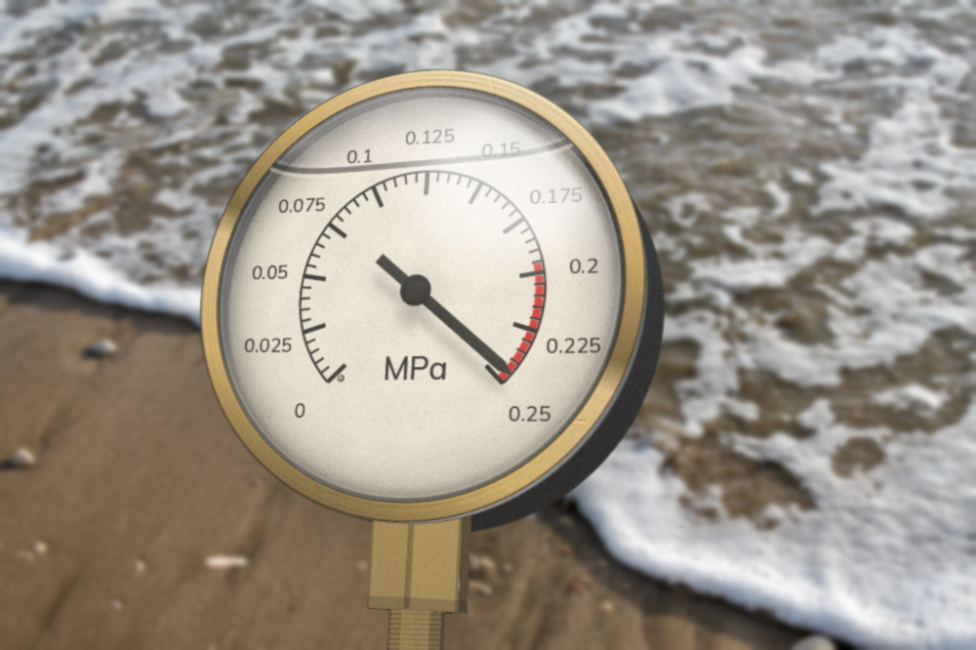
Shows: 0.245 MPa
